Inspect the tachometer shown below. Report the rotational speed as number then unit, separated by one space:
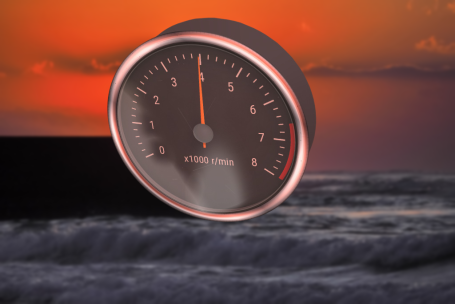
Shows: 4000 rpm
